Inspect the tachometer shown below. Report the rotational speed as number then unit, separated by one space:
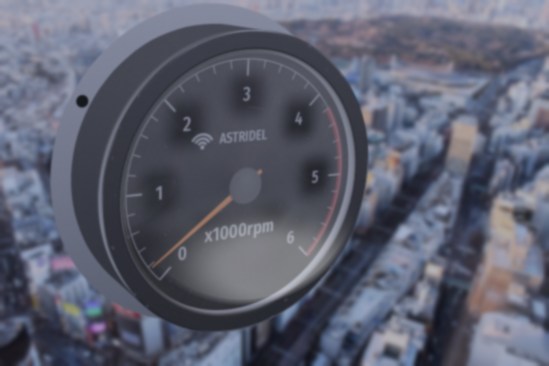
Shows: 200 rpm
